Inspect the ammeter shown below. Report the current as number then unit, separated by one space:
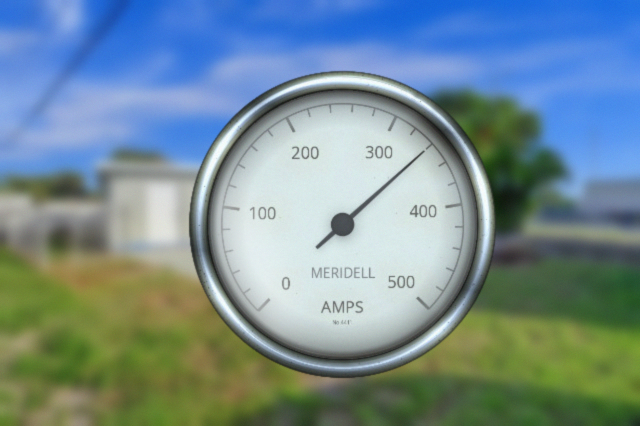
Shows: 340 A
